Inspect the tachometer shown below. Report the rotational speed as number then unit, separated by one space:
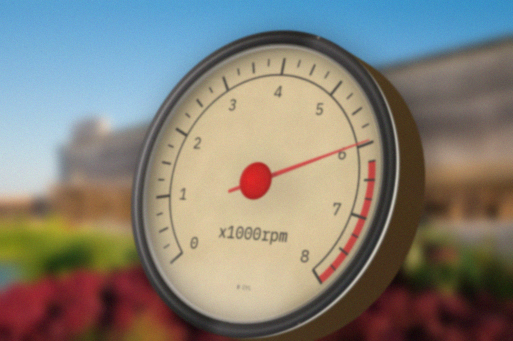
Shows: 6000 rpm
